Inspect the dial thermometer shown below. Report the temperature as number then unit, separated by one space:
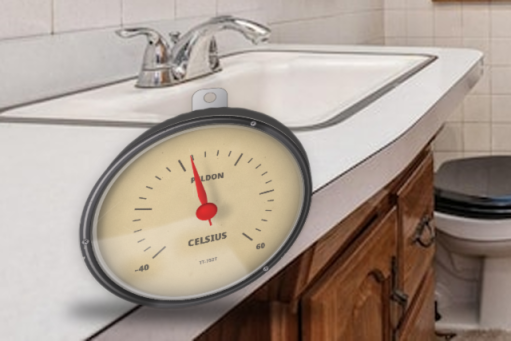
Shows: 4 °C
